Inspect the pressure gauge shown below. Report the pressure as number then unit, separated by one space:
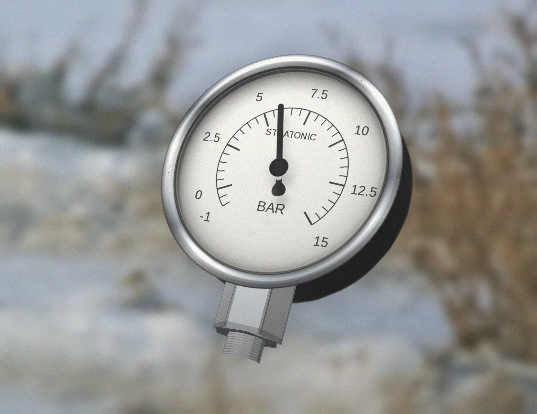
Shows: 6 bar
